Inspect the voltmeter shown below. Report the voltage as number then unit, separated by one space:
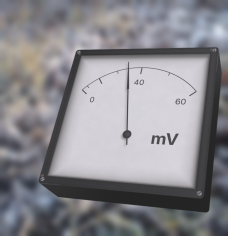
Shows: 35 mV
